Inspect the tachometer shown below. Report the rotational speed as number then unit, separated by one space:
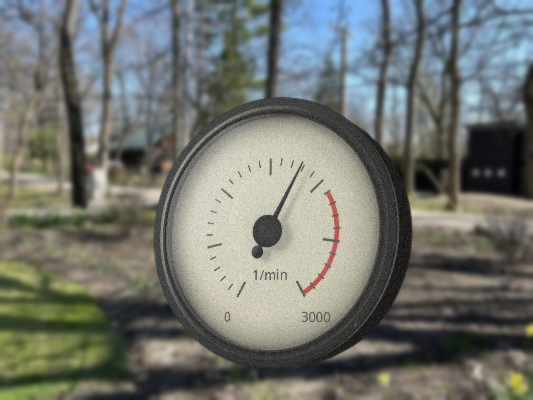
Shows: 1800 rpm
